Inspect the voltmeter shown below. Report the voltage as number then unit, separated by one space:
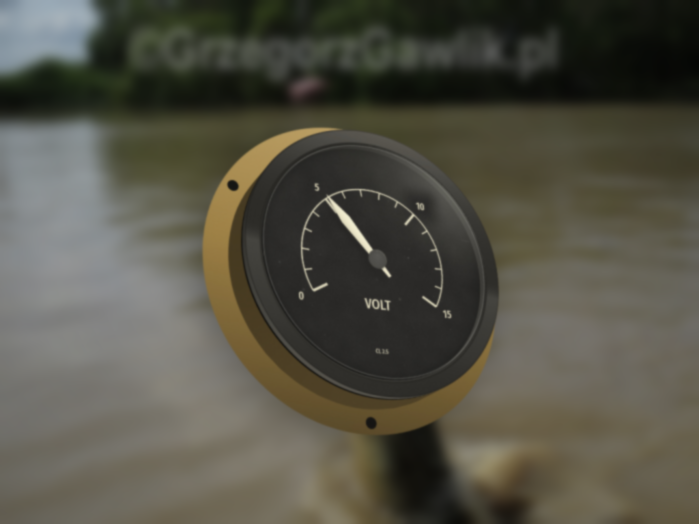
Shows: 5 V
